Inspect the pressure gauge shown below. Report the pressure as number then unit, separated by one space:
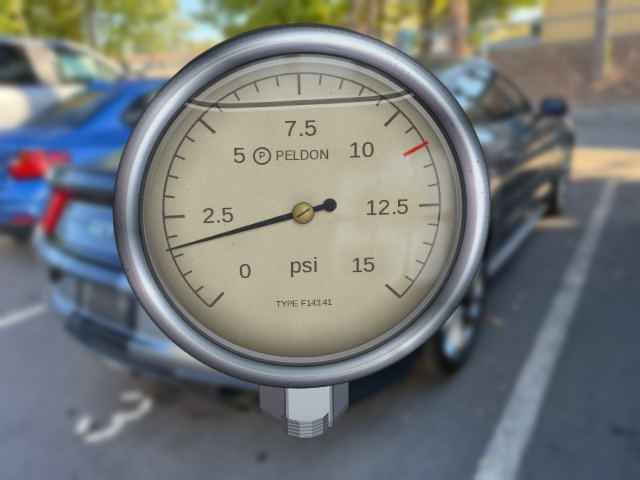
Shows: 1.75 psi
